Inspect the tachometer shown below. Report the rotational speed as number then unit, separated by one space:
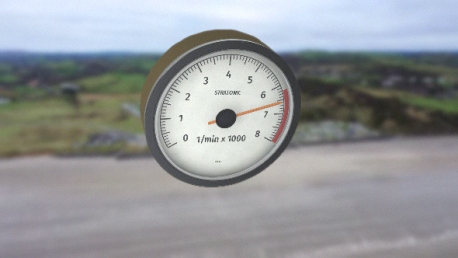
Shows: 6500 rpm
